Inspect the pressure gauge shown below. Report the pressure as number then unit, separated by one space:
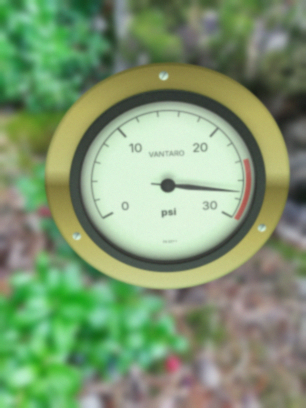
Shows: 27 psi
